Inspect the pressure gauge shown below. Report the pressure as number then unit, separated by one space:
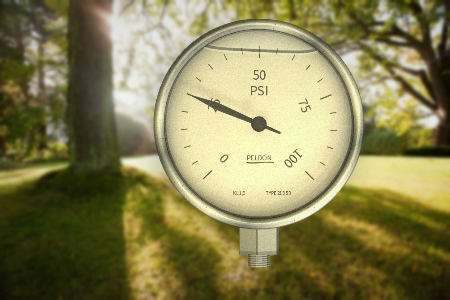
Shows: 25 psi
